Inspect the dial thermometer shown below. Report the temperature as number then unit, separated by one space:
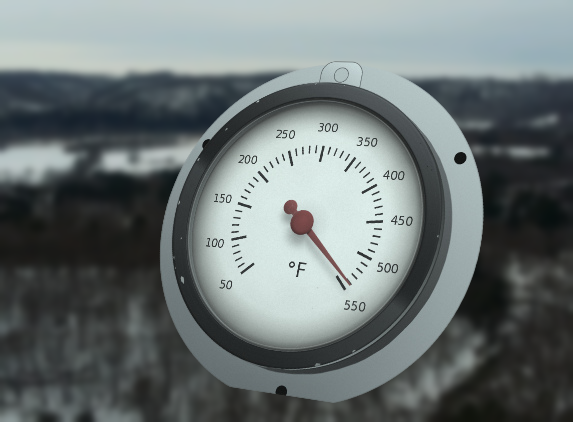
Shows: 540 °F
